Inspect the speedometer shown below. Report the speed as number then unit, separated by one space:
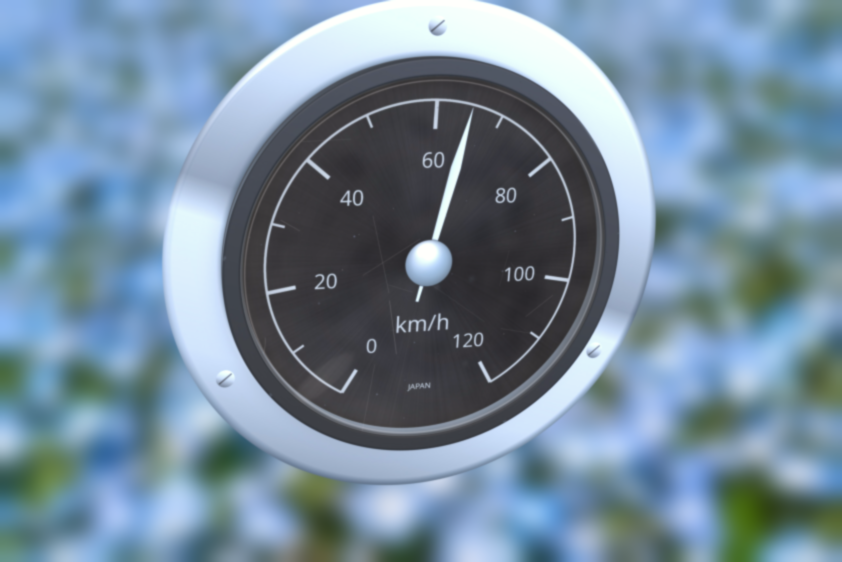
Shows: 65 km/h
